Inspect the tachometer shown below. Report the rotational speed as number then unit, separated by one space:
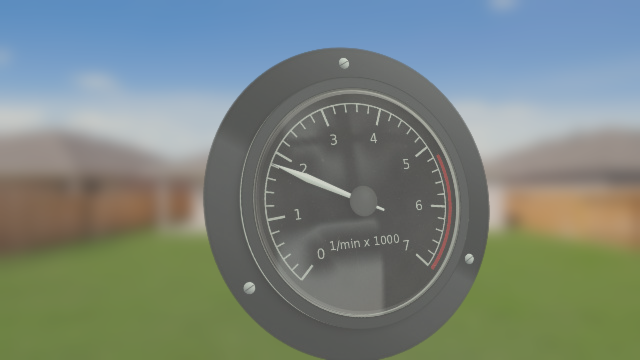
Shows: 1800 rpm
